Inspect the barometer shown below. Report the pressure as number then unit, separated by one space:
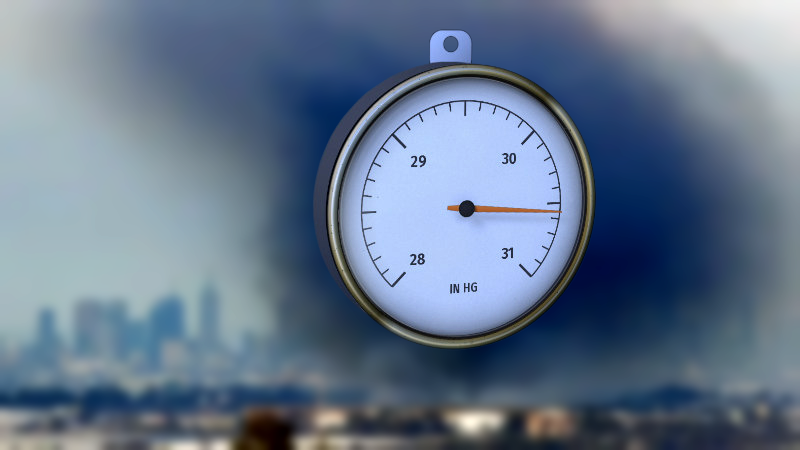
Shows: 30.55 inHg
